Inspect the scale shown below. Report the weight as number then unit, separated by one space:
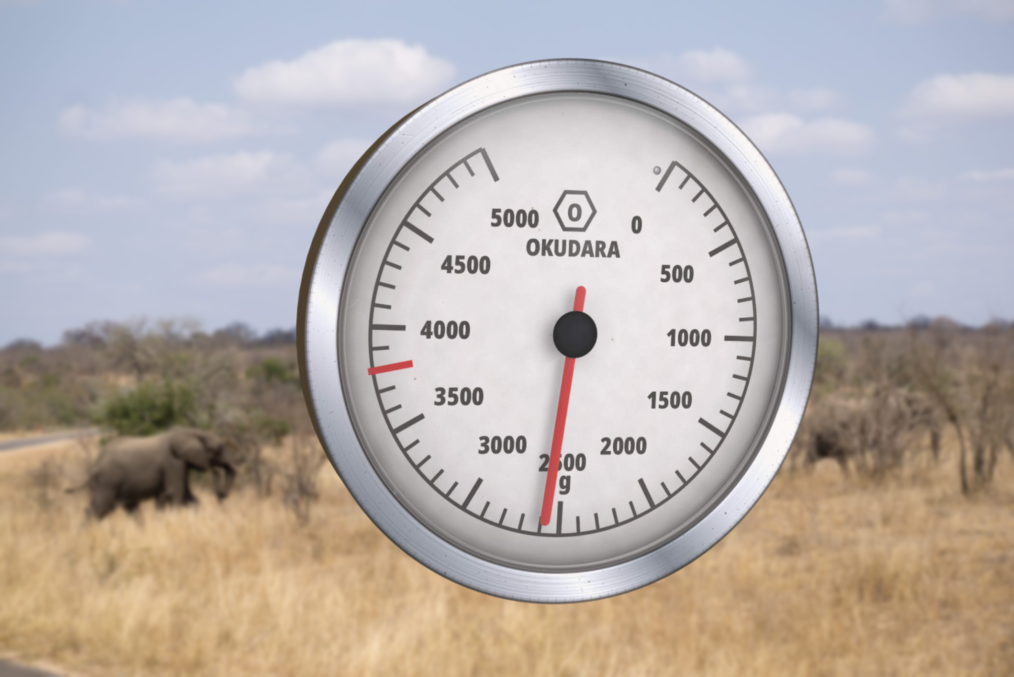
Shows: 2600 g
